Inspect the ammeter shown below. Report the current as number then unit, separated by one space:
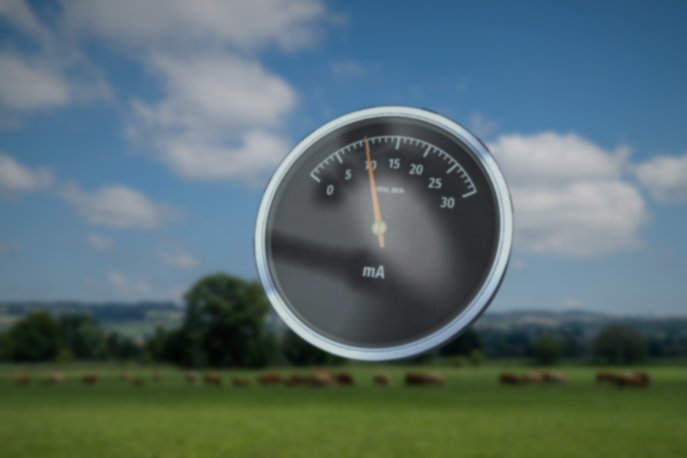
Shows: 10 mA
